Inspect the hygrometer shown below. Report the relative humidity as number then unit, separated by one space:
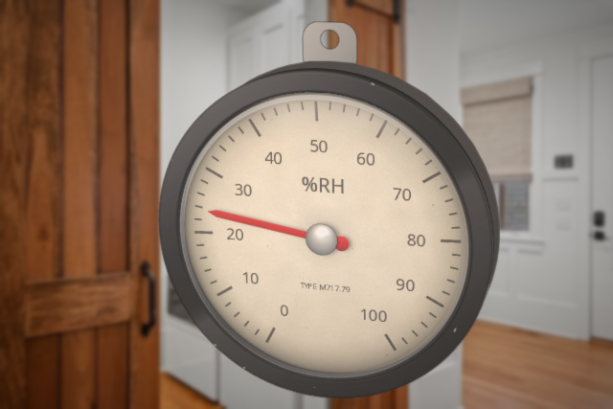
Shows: 24 %
